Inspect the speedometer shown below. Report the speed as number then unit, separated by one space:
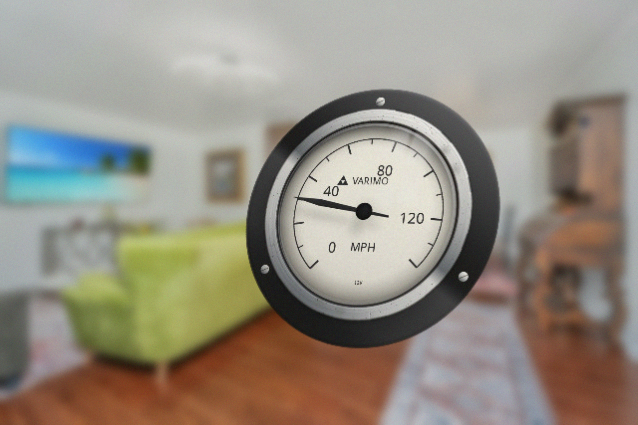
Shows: 30 mph
